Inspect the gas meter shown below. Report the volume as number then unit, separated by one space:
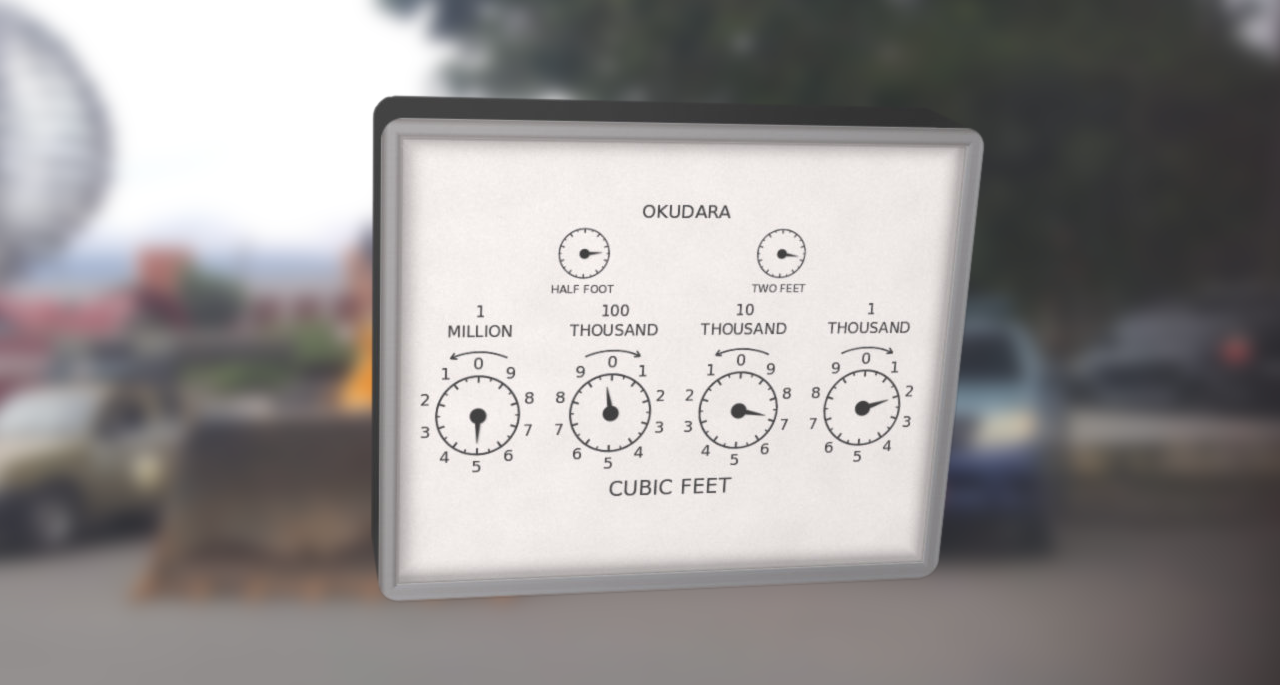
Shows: 497200 ft³
